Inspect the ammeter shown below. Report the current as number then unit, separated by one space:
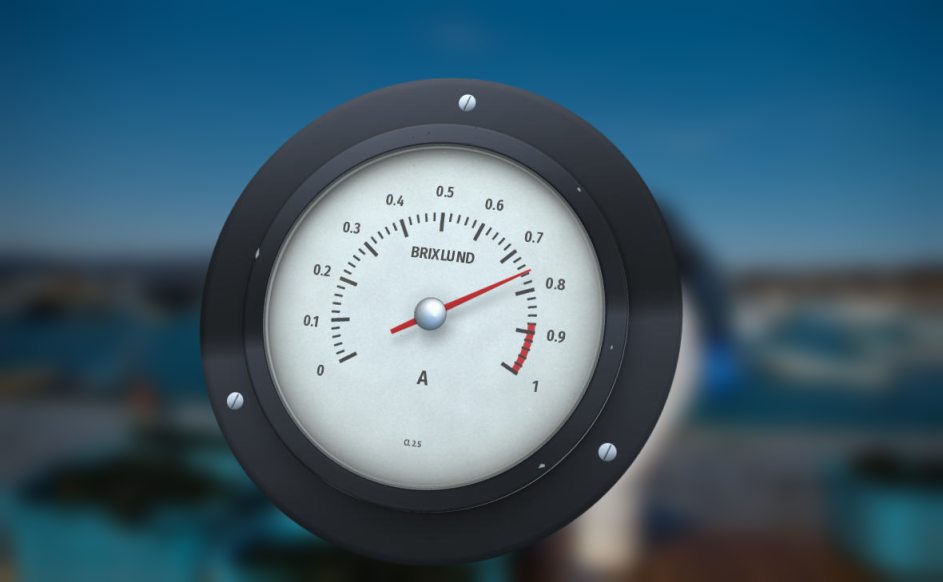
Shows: 0.76 A
